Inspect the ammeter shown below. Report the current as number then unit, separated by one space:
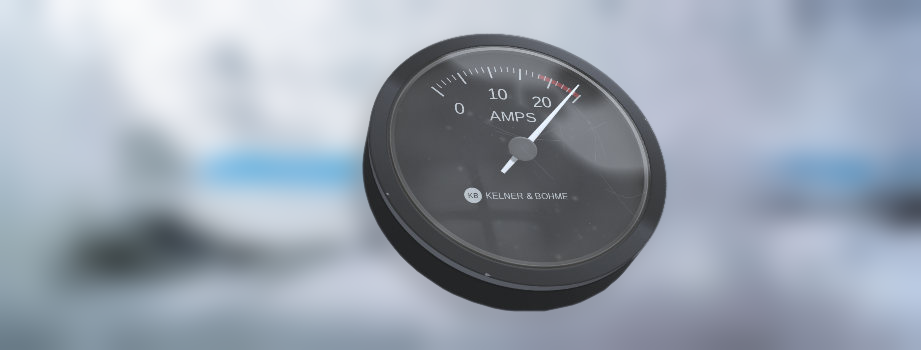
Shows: 24 A
